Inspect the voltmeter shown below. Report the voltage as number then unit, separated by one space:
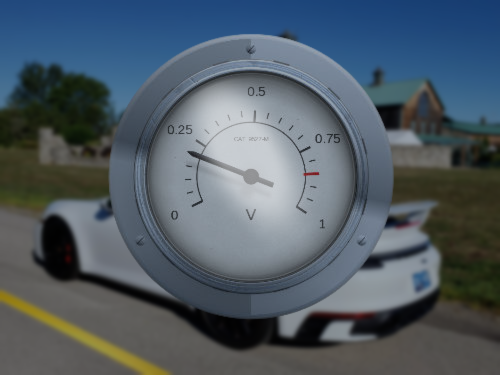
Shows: 0.2 V
